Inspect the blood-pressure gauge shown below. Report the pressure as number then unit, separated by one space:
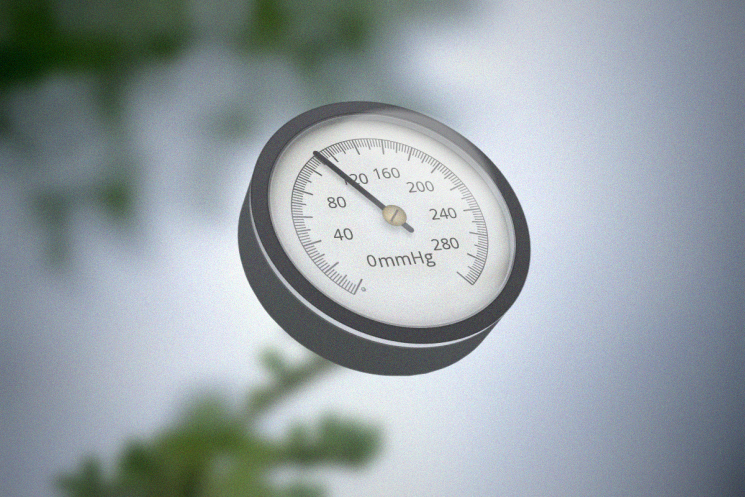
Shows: 110 mmHg
